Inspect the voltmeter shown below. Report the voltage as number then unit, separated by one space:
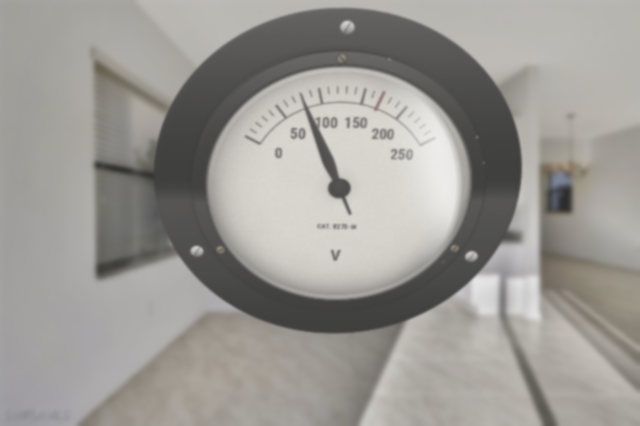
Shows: 80 V
